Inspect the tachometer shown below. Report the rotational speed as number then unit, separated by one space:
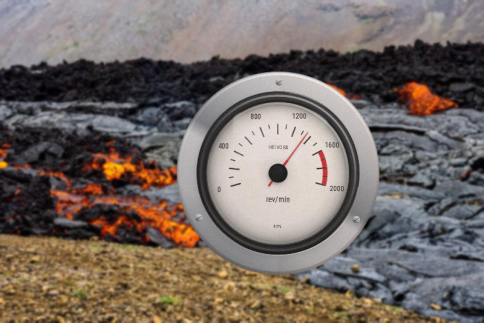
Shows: 1350 rpm
